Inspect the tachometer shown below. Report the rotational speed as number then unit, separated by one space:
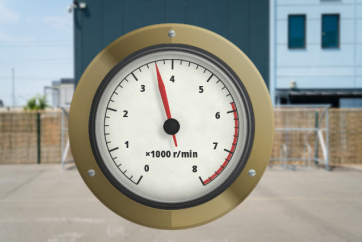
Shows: 3600 rpm
